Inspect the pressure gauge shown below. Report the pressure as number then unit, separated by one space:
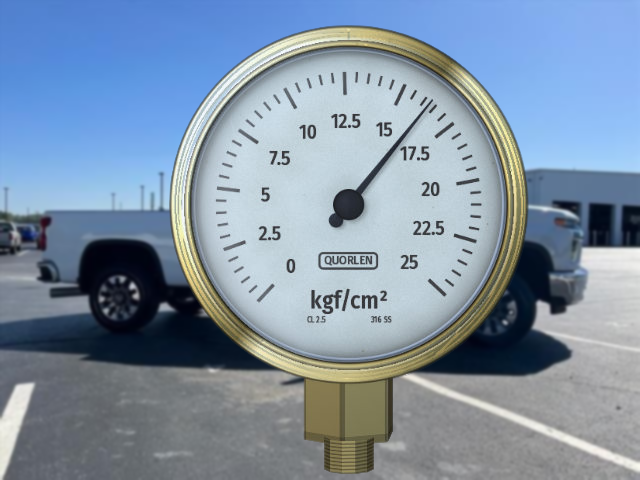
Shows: 16.25 kg/cm²
